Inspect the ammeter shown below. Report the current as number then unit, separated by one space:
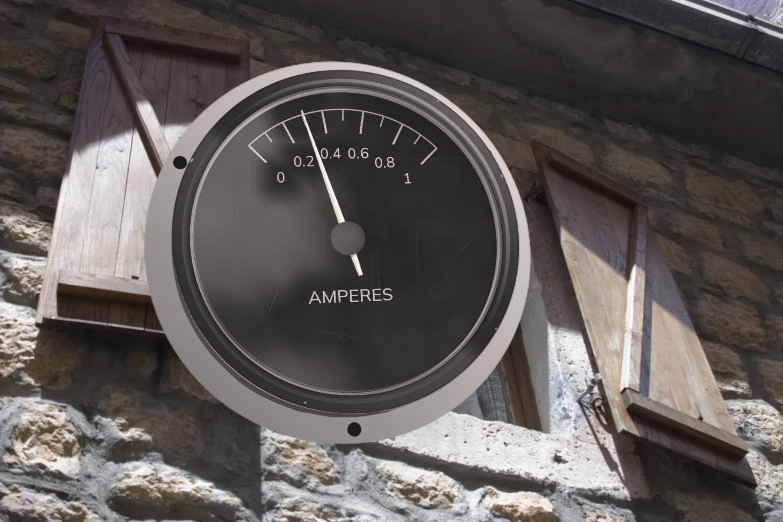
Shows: 0.3 A
